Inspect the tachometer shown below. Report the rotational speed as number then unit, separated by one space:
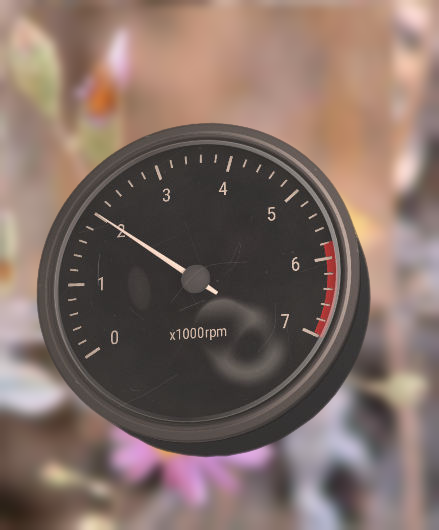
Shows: 2000 rpm
